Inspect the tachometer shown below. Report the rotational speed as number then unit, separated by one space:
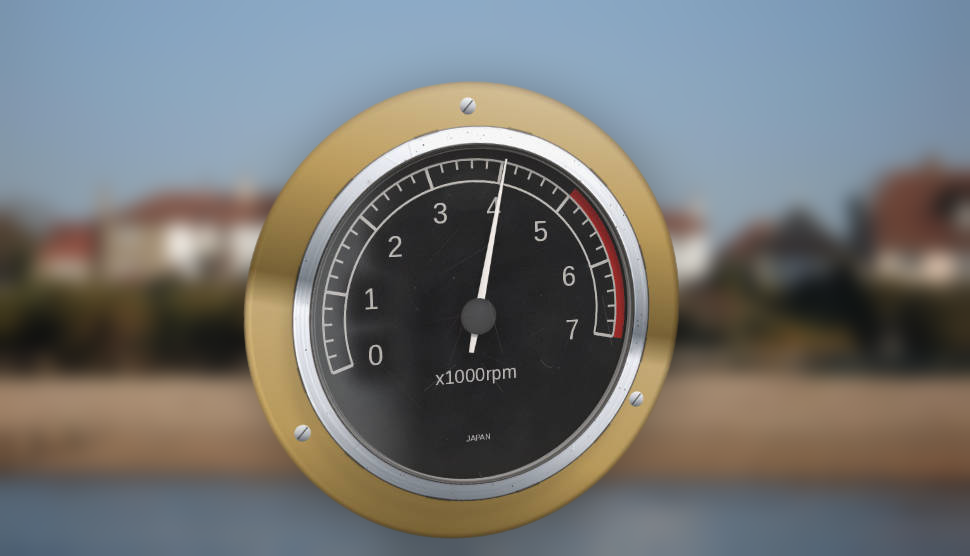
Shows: 4000 rpm
